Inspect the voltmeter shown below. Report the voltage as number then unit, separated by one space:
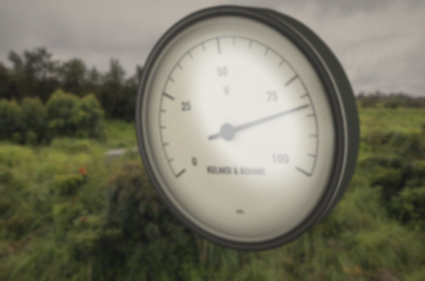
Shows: 82.5 V
